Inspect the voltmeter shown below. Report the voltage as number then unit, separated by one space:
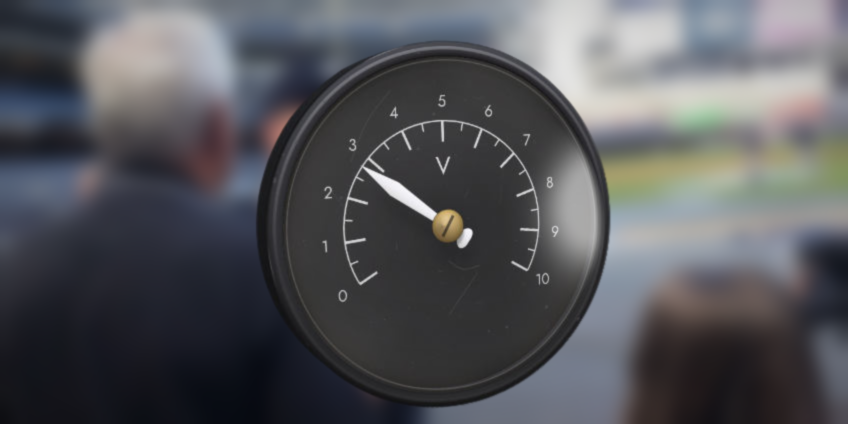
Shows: 2.75 V
